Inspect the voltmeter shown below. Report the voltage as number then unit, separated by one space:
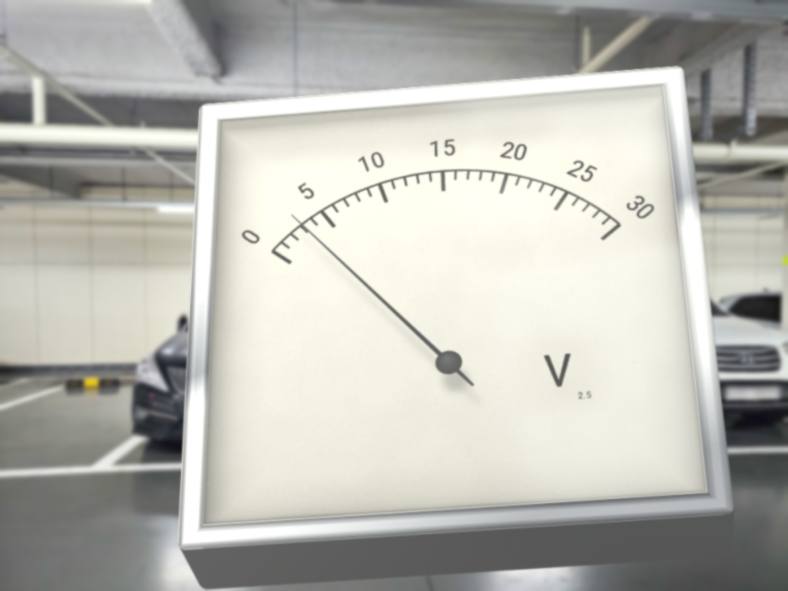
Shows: 3 V
